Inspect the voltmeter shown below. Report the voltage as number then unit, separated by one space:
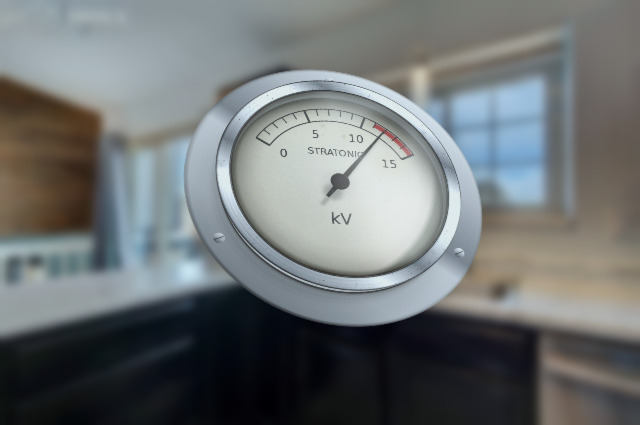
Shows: 12 kV
